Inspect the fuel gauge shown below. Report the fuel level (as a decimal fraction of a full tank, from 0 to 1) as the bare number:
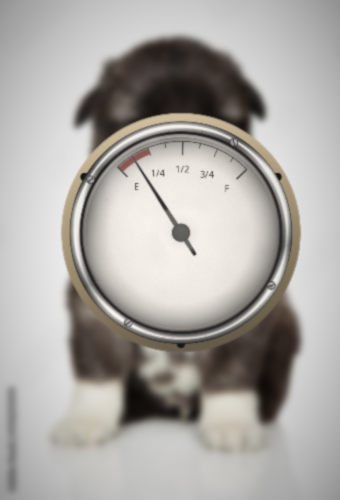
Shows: 0.125
